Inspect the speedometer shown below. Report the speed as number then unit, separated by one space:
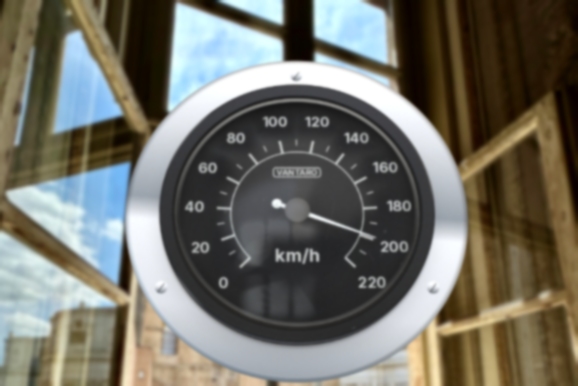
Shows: 200 km/h
